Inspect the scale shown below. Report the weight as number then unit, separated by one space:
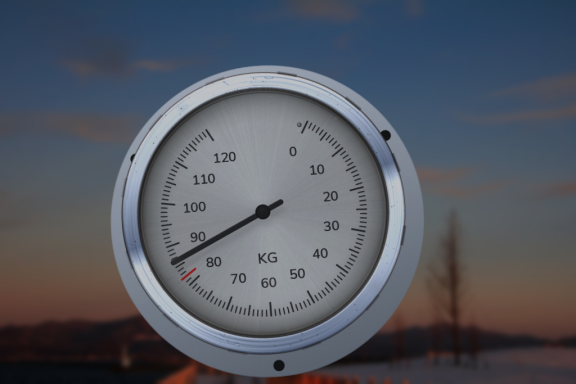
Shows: 86 kg
